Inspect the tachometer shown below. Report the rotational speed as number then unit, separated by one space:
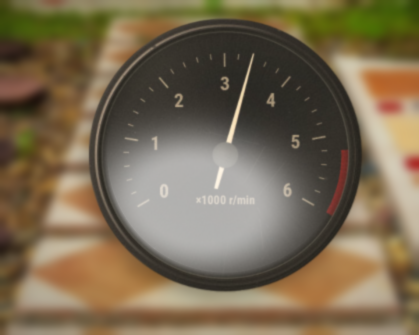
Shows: 3400 rpm
